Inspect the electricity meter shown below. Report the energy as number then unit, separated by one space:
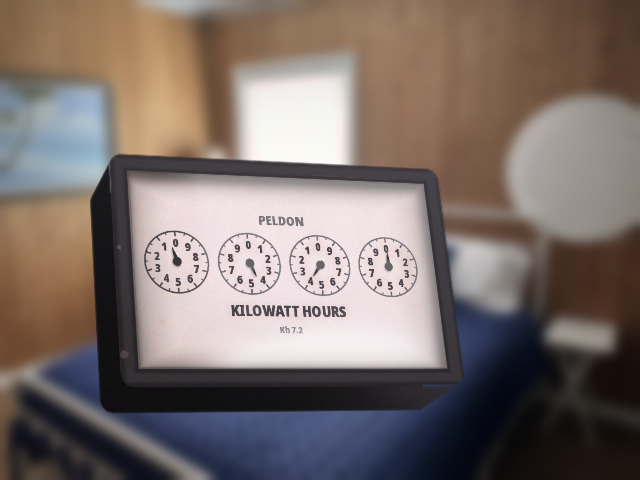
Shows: 440 kWh
